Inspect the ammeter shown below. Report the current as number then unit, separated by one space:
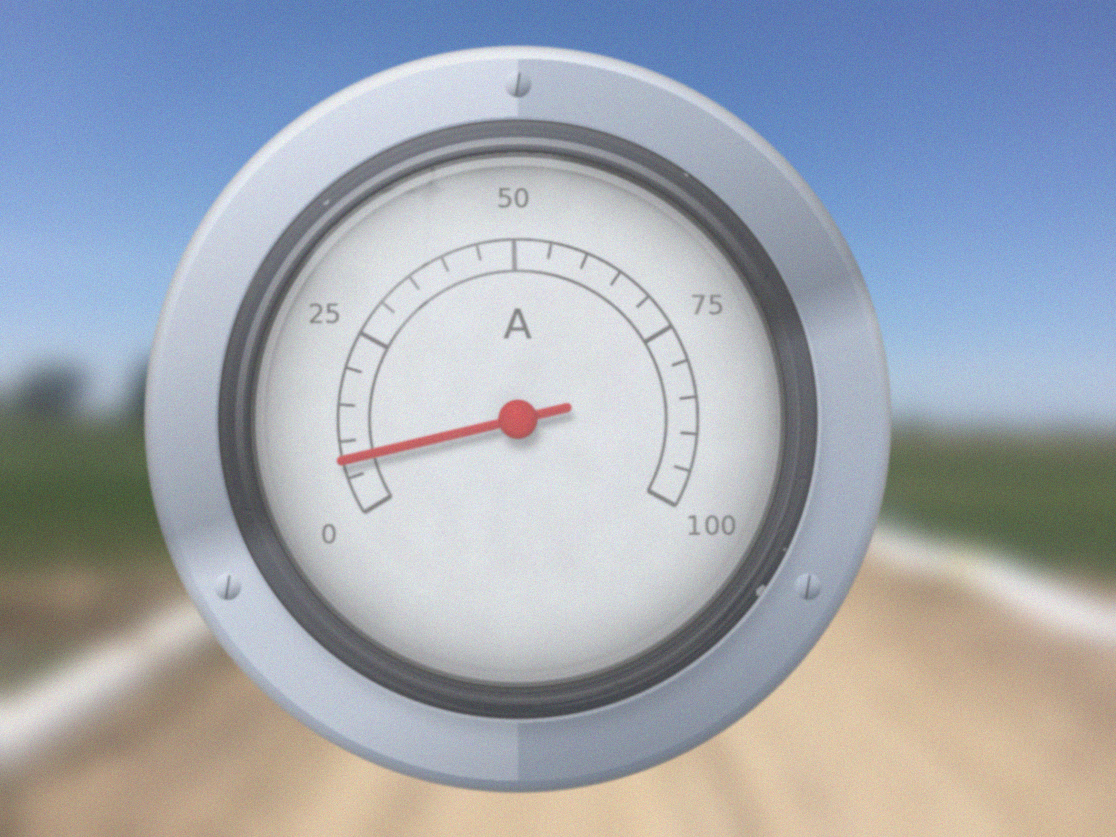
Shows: 7.5 A
